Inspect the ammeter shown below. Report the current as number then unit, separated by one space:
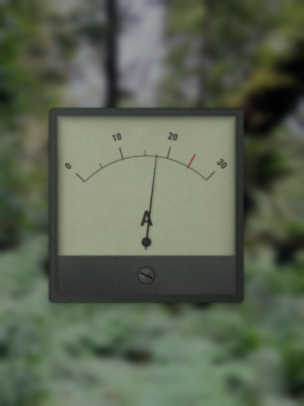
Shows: 17.5 A
